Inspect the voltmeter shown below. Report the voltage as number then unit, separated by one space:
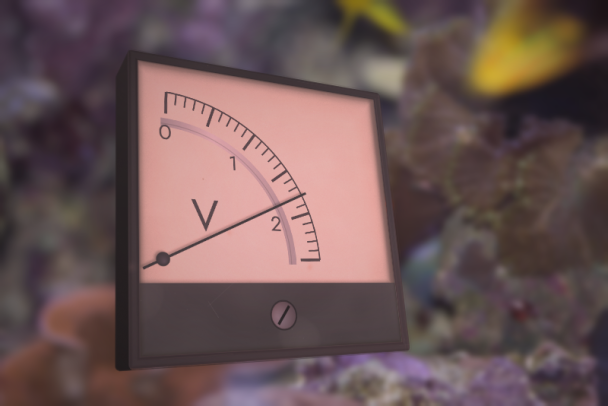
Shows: 1.8 V
